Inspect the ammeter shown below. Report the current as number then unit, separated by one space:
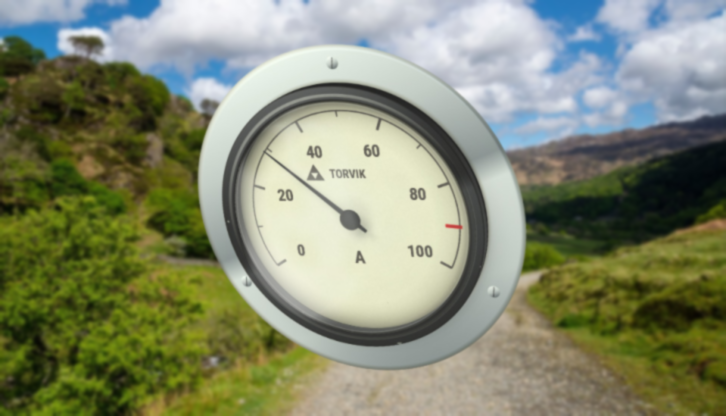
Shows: 30 A
